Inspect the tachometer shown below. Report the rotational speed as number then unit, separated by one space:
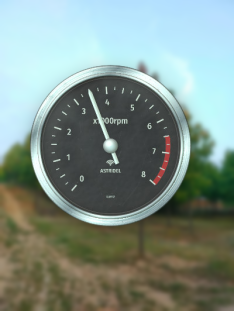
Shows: 3500 rpm
